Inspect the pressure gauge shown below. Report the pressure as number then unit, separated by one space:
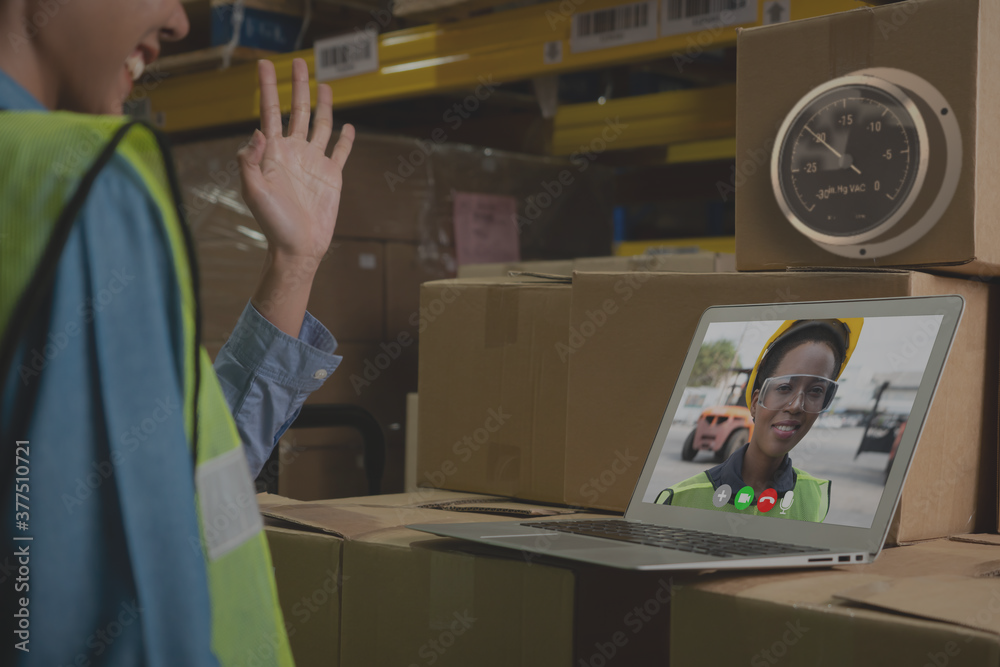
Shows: -20 inHg
